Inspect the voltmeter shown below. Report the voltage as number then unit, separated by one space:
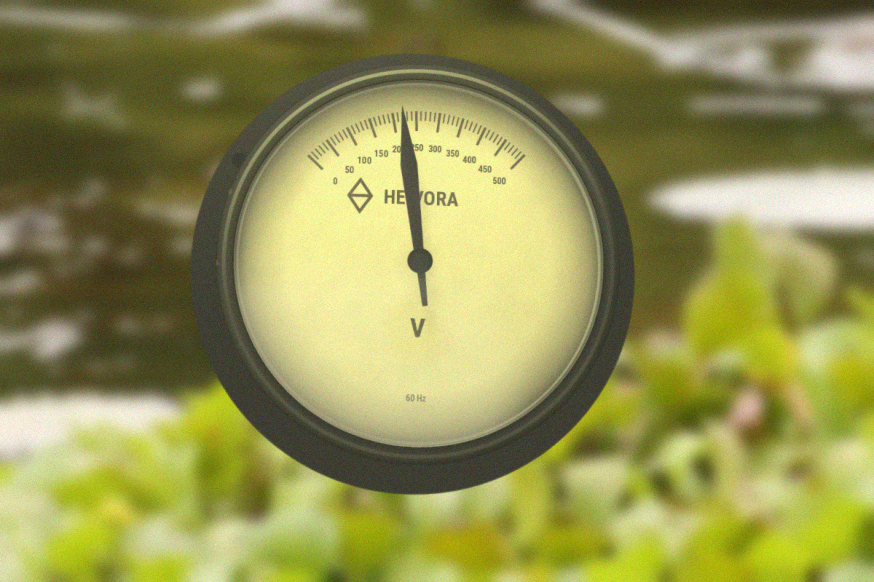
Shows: 220 V
